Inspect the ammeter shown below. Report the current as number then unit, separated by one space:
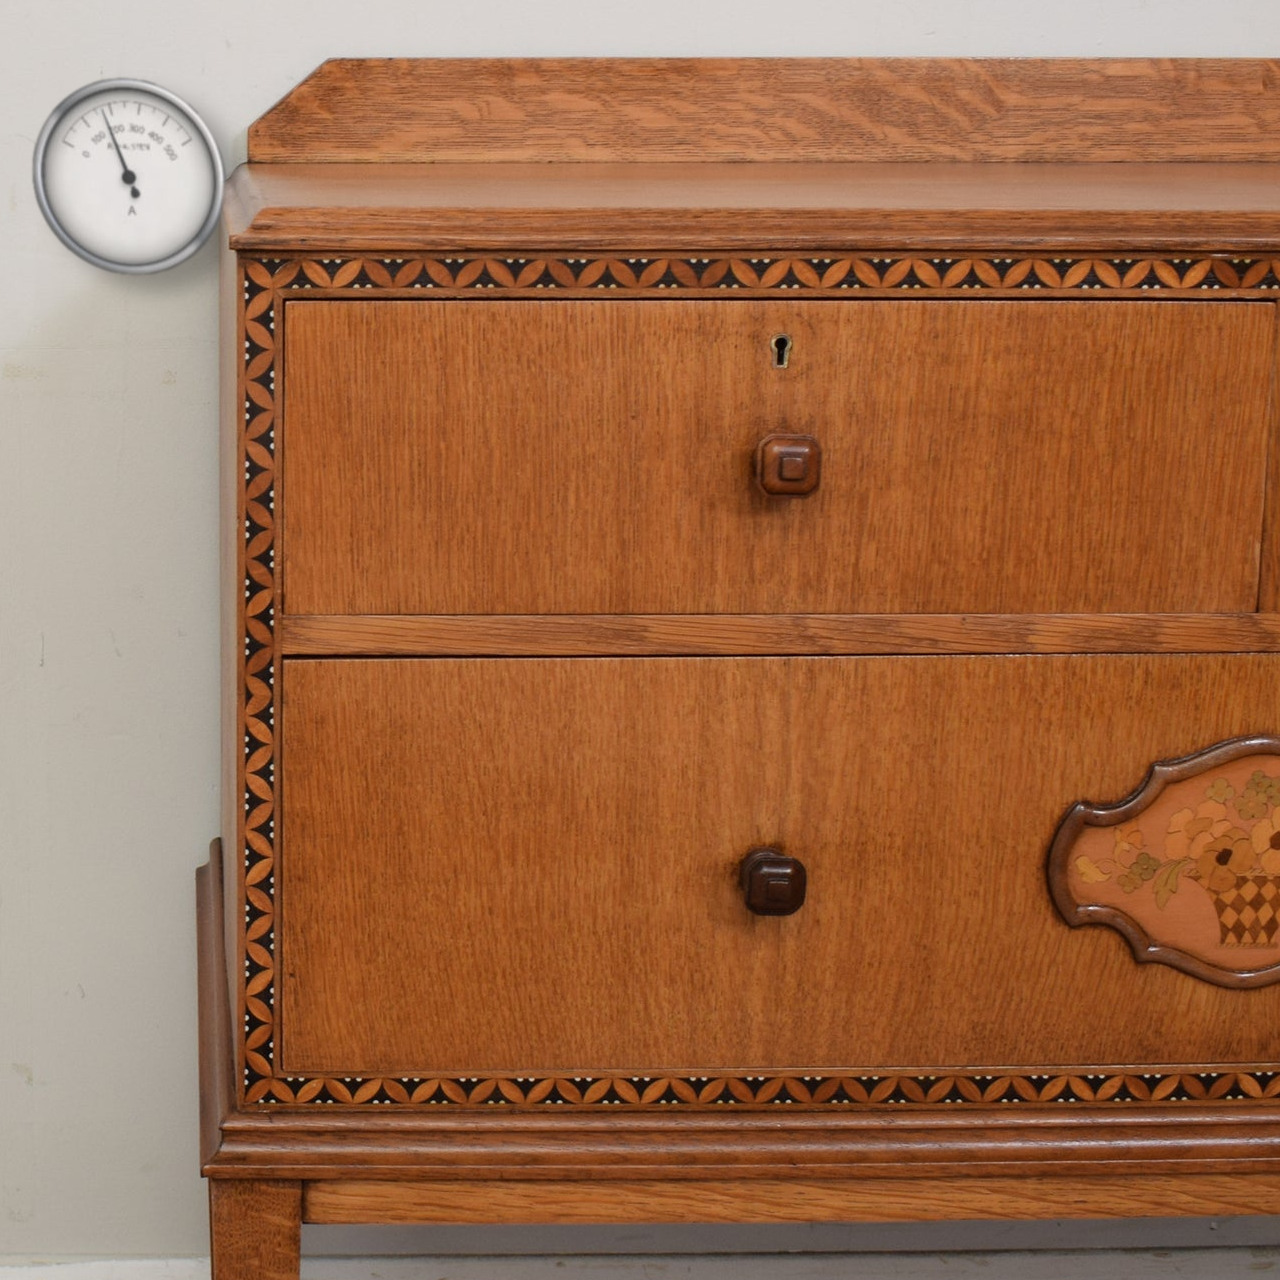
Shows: 175 A
